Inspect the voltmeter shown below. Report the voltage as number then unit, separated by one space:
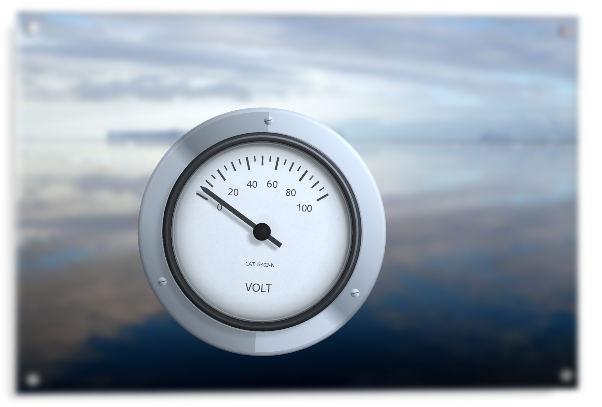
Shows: 5 V
